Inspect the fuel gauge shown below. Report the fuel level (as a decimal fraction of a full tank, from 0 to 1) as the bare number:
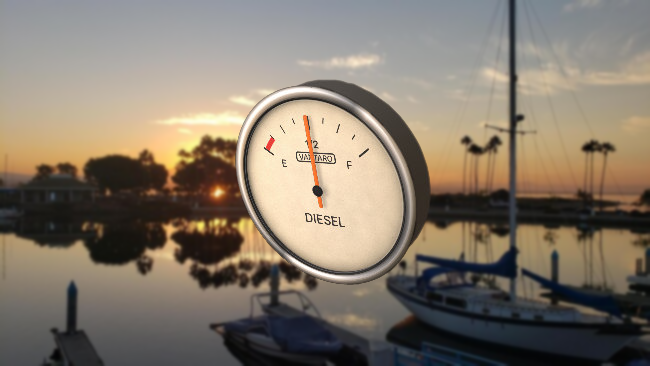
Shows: 0.5
